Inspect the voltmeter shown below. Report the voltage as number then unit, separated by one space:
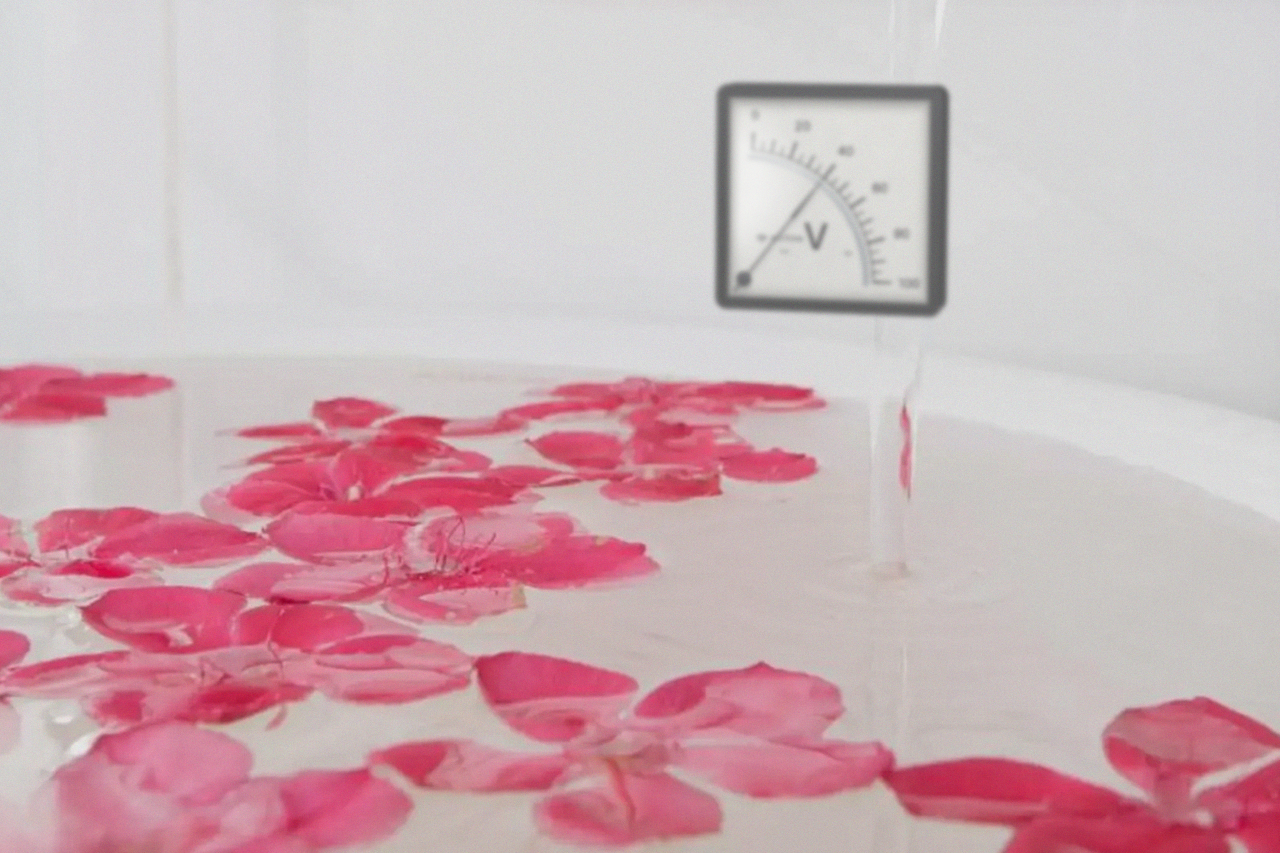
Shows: 40 V
